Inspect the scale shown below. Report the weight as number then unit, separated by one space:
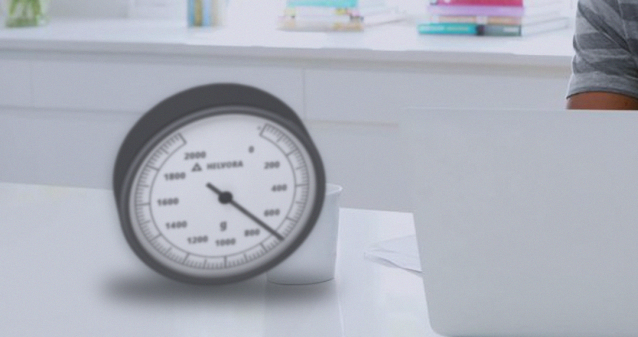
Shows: 700 g
